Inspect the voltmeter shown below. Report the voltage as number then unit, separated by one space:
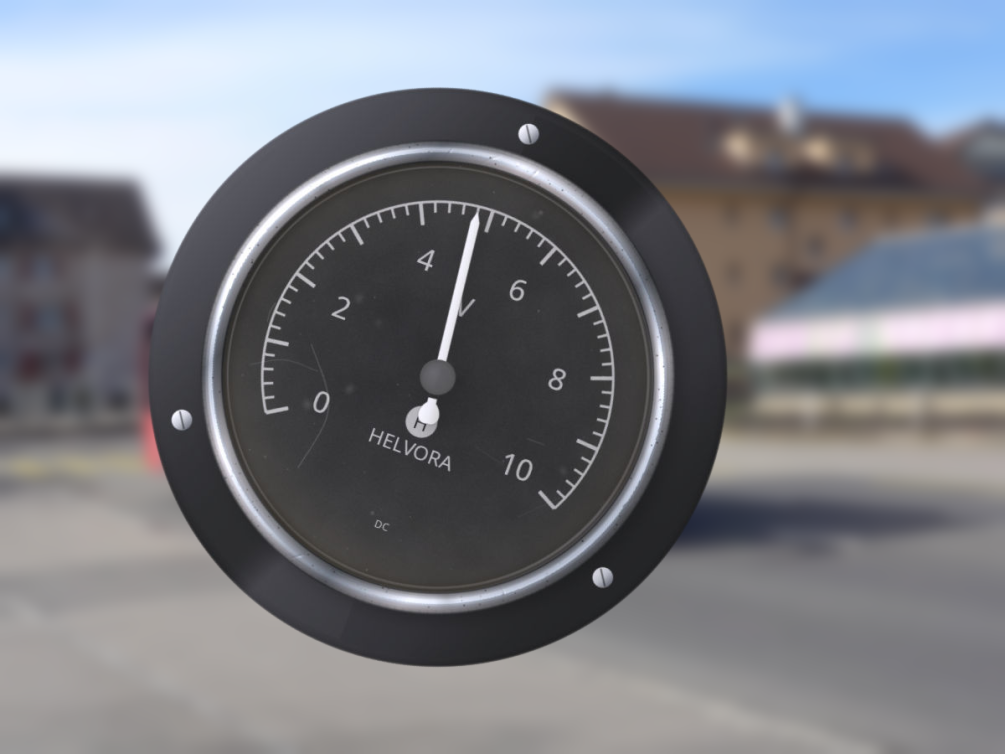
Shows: 4.8 V
